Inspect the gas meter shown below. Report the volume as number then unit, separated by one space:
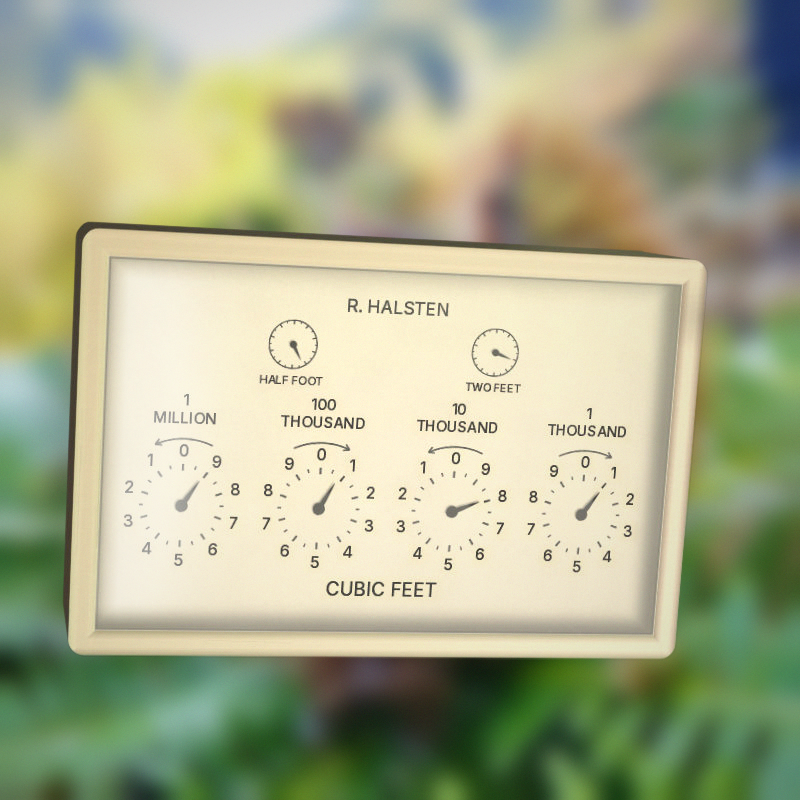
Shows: 908100 ft³
